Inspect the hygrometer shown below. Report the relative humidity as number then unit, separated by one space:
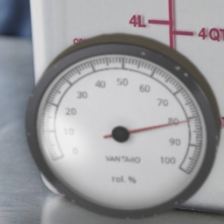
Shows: 80 %
